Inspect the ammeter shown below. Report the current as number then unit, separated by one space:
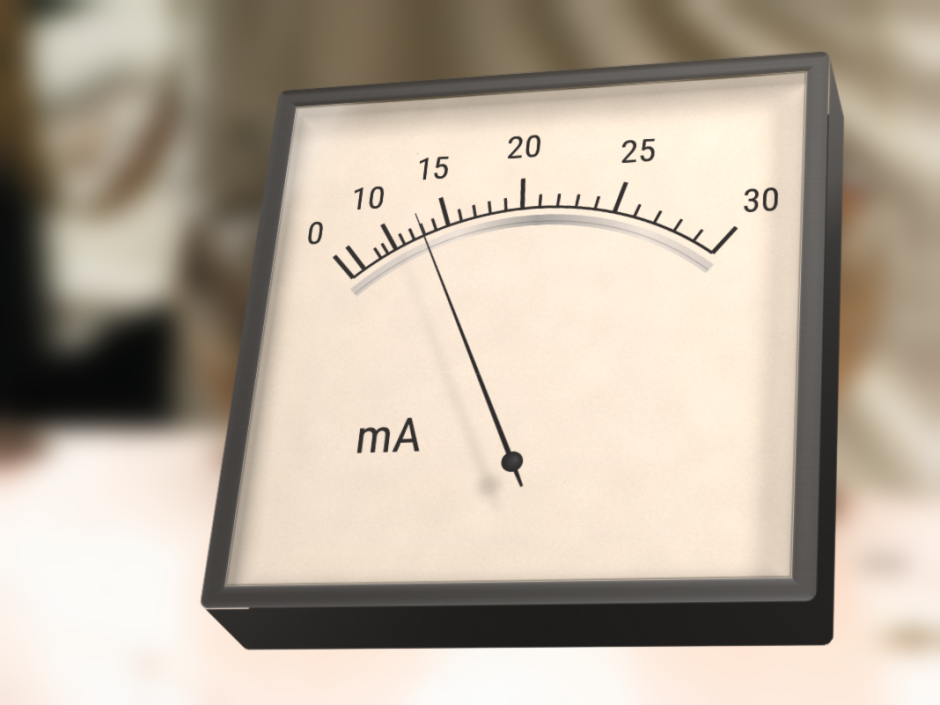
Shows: 13 mA
